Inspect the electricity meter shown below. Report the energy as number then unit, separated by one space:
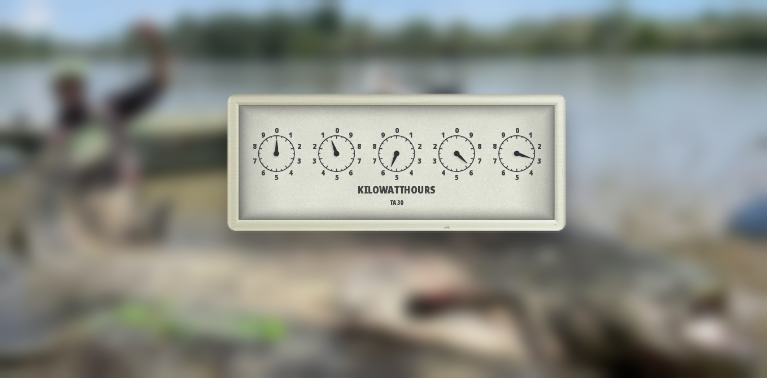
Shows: 563 kWh
